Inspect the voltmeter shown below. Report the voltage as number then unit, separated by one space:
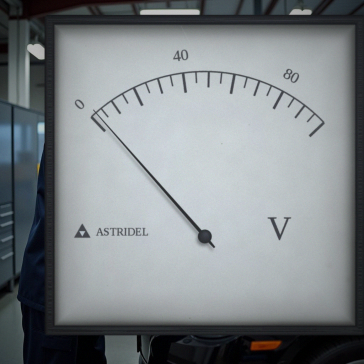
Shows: 2.5 V
